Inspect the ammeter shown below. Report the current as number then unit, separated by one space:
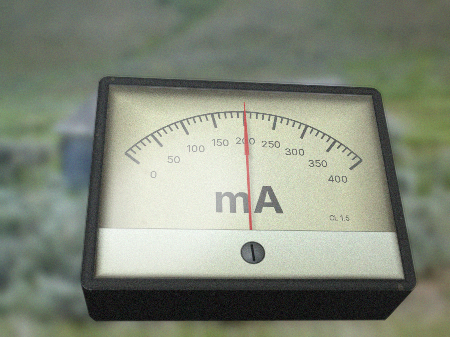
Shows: 200 mA
